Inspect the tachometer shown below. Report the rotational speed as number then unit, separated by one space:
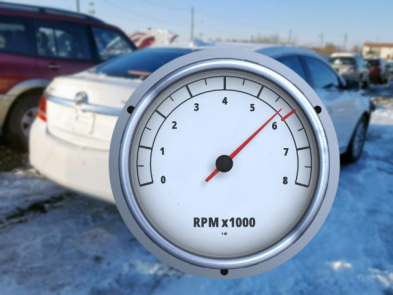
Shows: 5750 rpm
